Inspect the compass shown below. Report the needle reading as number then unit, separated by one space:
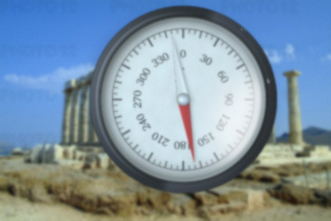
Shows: 170 °
